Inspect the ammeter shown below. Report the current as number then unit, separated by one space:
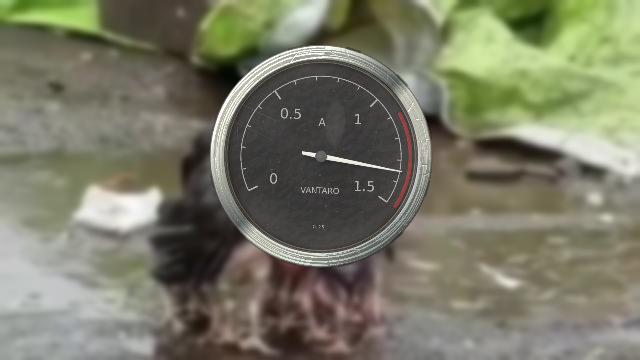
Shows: 1.35 A
